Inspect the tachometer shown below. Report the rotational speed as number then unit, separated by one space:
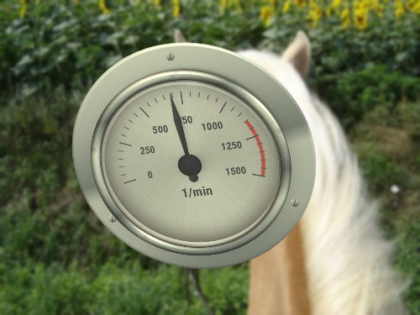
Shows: 700 rpm
